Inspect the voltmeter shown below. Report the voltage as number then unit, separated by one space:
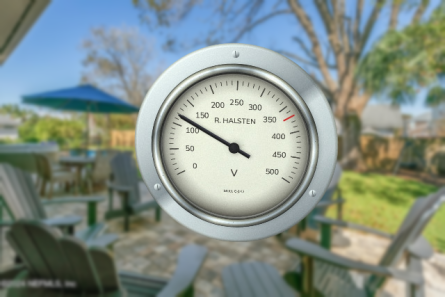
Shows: 120 V
